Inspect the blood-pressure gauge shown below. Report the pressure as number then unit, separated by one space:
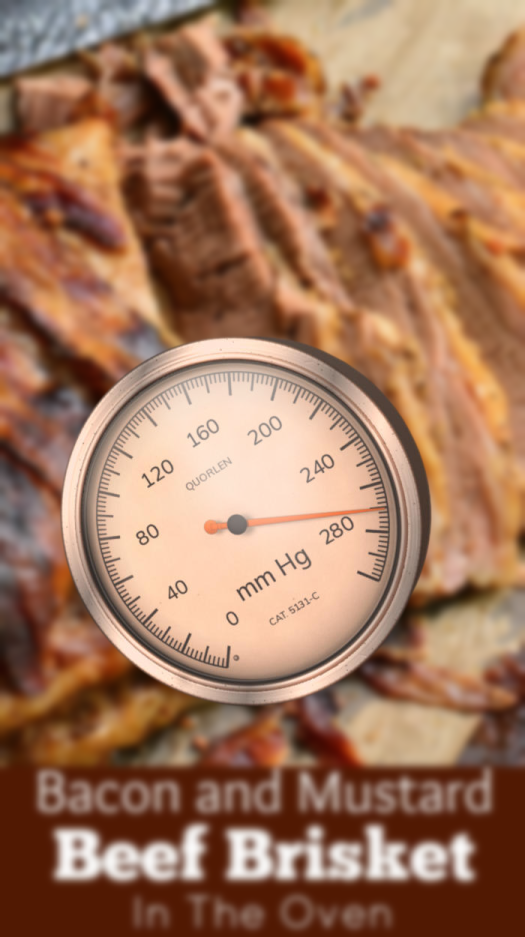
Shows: 270 mmHg
